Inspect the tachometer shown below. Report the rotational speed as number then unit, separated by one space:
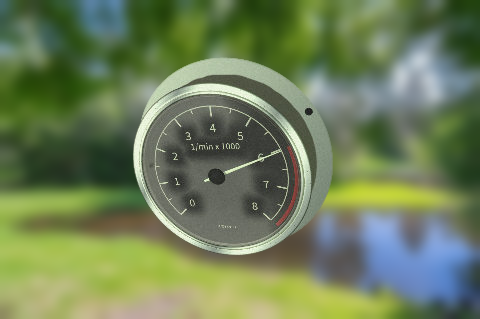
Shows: 6000 rpm
